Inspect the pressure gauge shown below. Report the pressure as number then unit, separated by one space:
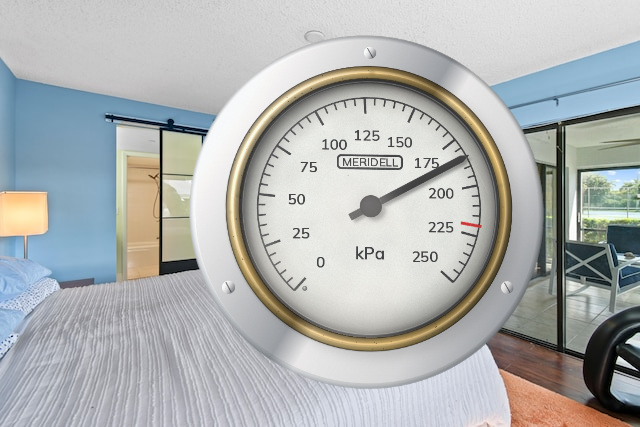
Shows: 185 kPa
